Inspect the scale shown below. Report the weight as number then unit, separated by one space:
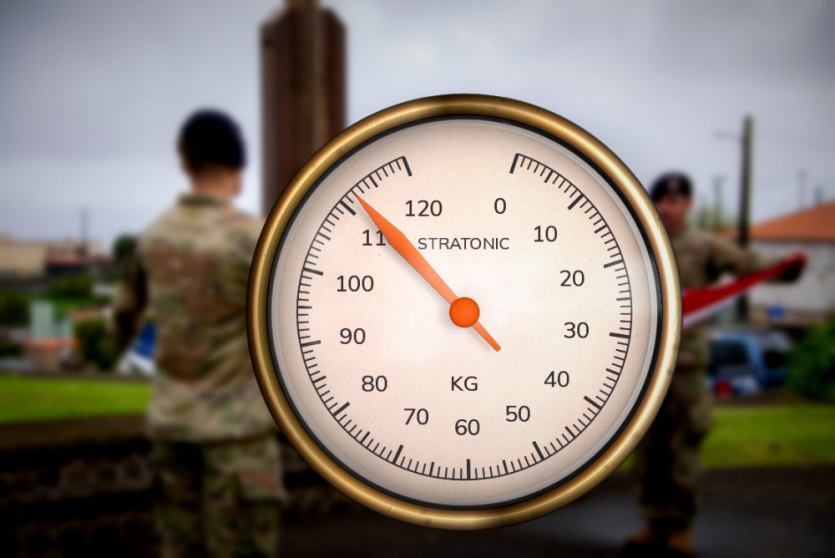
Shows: 112 kg
